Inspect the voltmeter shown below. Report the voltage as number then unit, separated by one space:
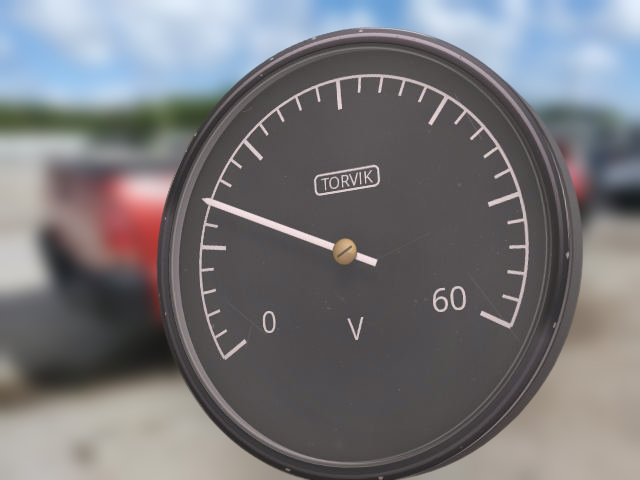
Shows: 14 V
